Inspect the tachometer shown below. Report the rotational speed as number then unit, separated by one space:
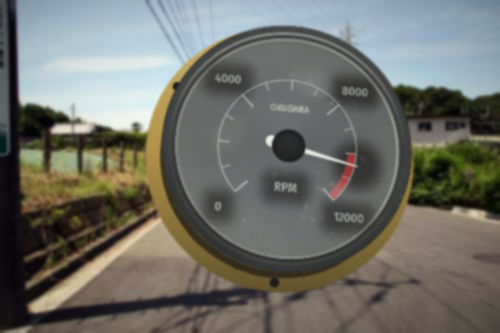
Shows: 10500 rpm
